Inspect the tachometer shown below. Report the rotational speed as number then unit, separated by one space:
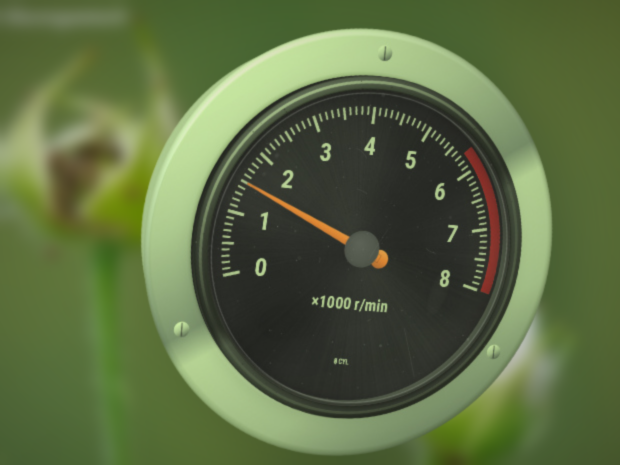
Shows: 1500 rpm
